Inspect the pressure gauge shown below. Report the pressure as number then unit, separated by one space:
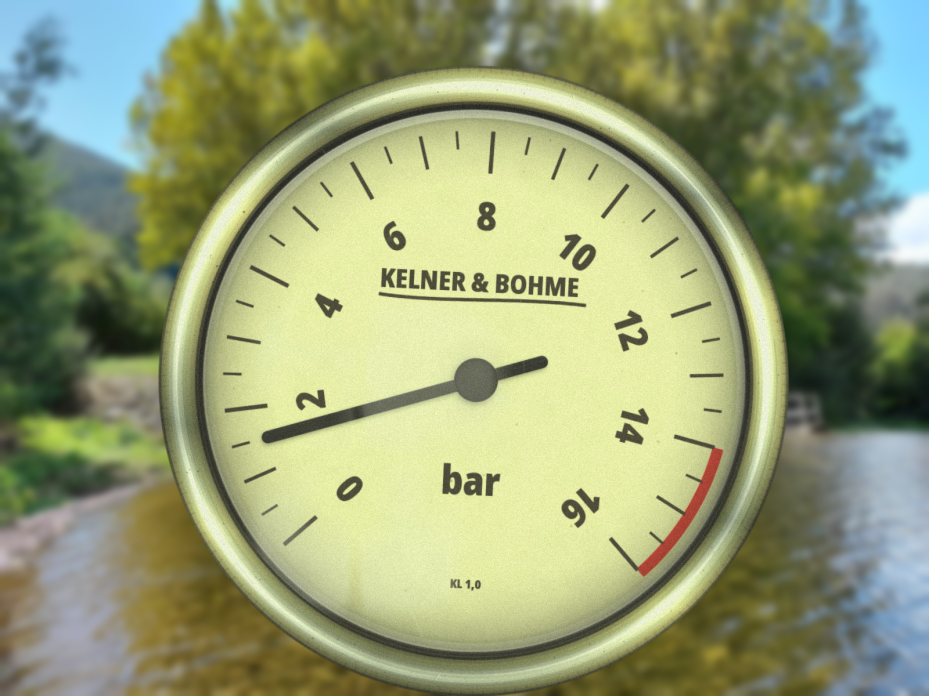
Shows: 1.5 bar
